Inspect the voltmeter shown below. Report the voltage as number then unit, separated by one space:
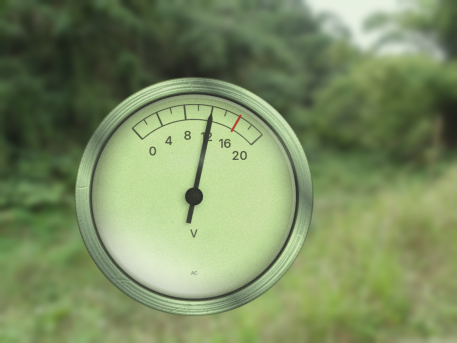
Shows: 12 V
